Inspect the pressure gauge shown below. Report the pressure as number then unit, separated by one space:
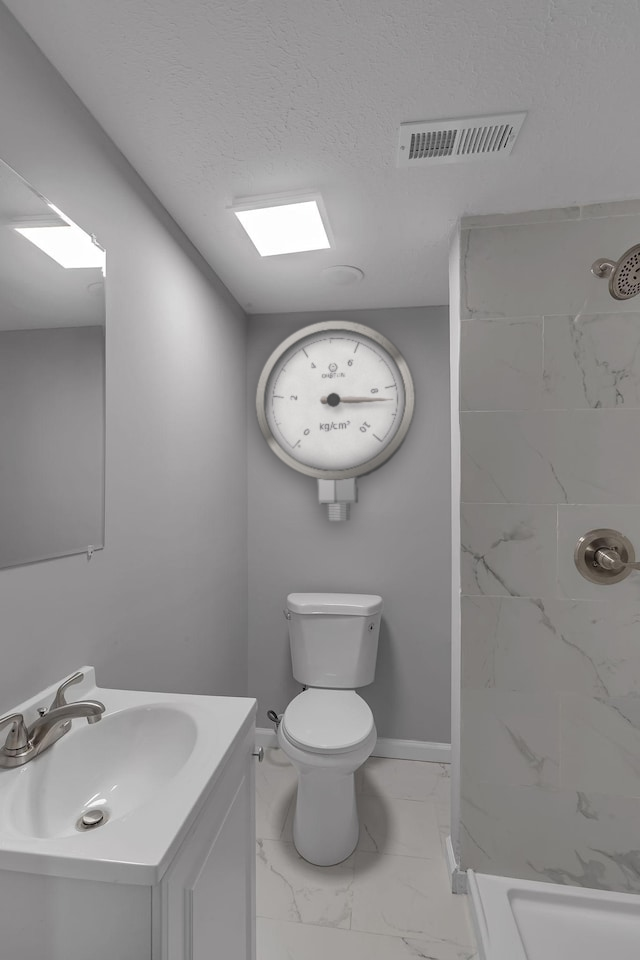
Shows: 8.5 kg/cm²
